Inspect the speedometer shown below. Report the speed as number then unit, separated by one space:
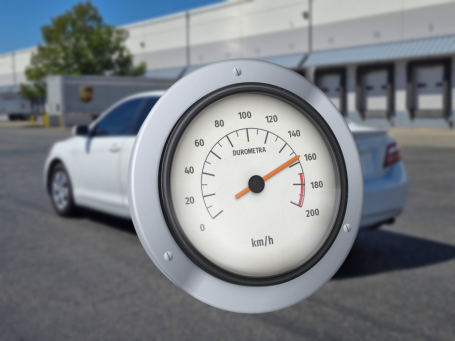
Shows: 155 km/h
